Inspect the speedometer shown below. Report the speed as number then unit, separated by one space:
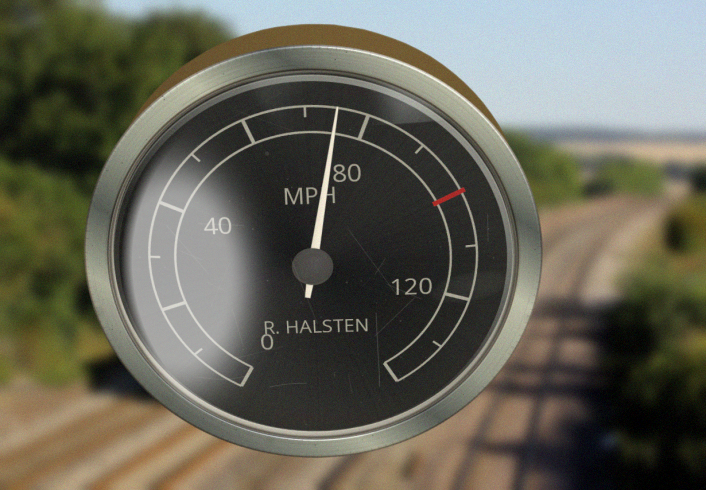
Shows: 75 mph
